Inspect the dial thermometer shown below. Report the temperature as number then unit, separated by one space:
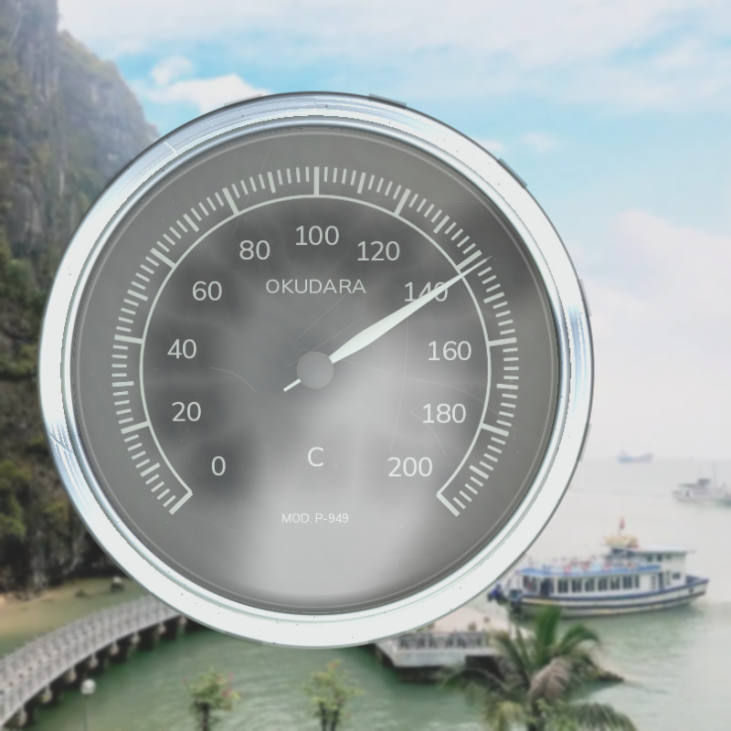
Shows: 142 °C
